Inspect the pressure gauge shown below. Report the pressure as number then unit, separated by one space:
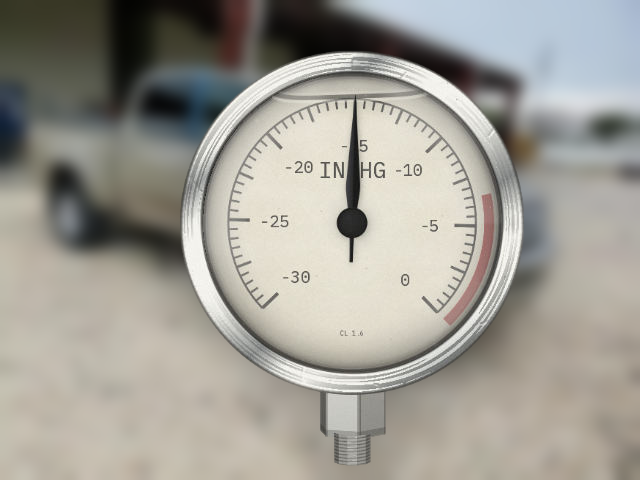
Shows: -15 inHg
